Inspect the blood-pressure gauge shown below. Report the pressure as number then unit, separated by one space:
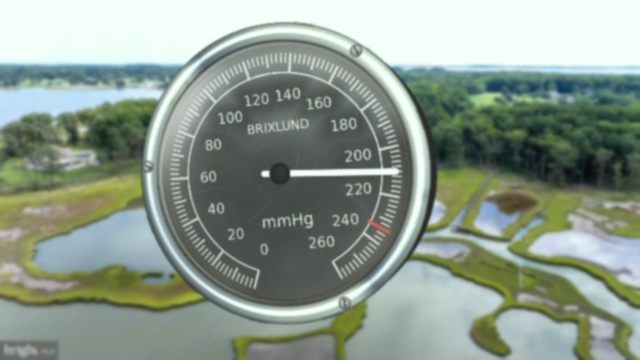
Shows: 210 mmHg
